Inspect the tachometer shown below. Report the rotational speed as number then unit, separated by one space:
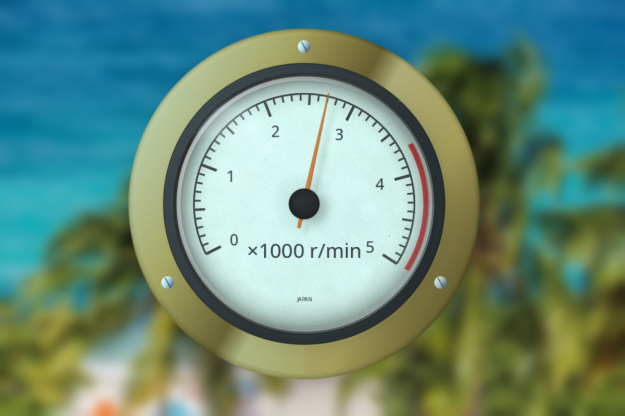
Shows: 2700 rpm
